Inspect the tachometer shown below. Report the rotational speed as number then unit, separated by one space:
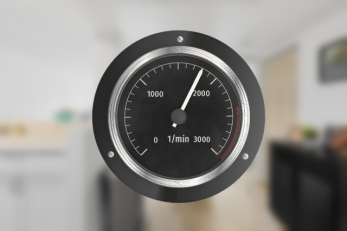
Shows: 1800 rpm
